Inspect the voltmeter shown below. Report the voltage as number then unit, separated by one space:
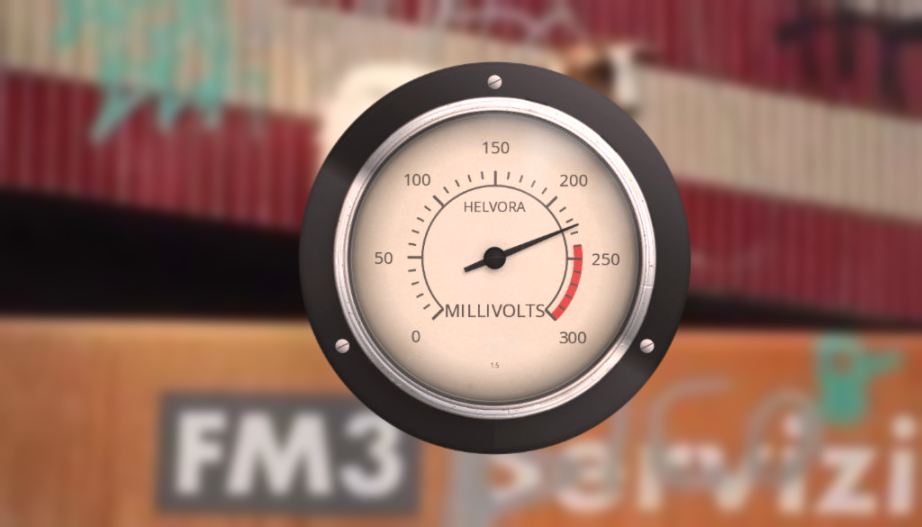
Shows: 225 mV
